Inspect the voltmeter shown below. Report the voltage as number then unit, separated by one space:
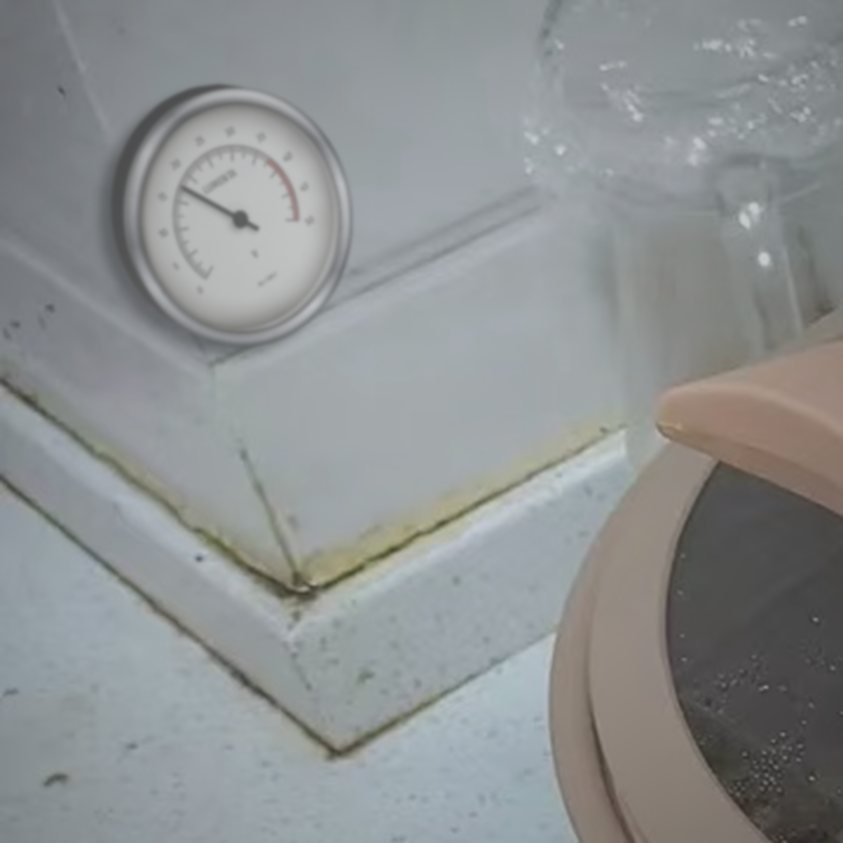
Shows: 17.5 V
